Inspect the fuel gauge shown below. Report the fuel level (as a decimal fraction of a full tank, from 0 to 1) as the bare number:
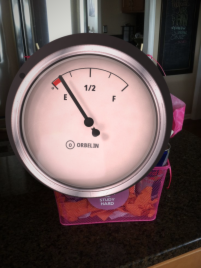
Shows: 0.125
